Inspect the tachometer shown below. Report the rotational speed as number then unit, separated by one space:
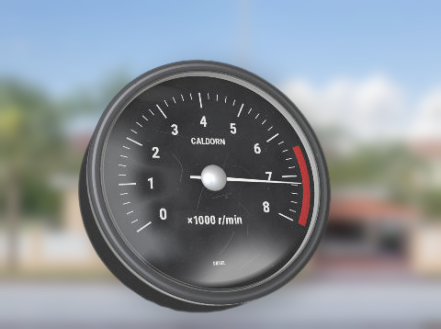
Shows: 7200 rpm
